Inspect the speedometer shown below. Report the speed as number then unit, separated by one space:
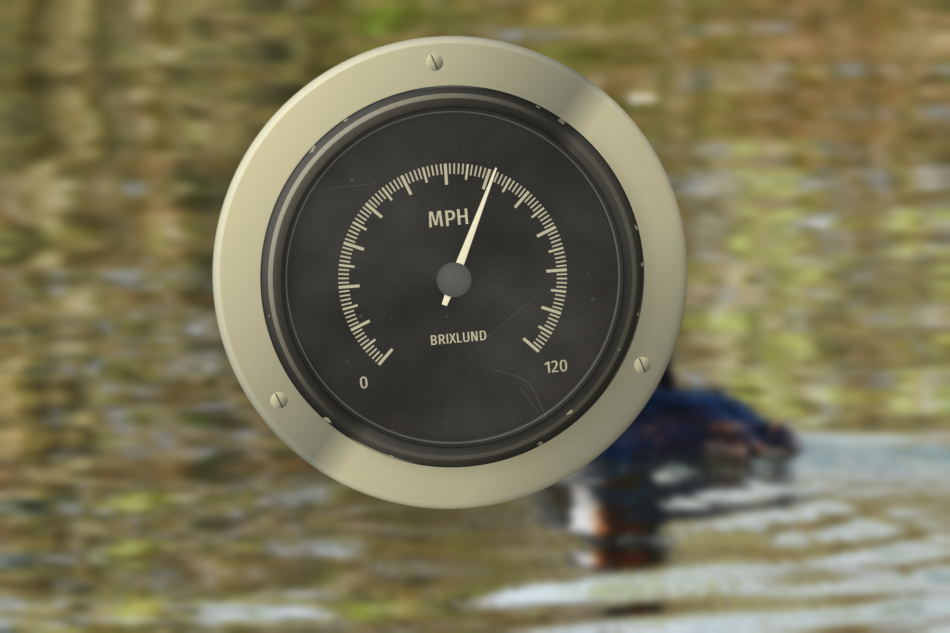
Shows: 71 mph
